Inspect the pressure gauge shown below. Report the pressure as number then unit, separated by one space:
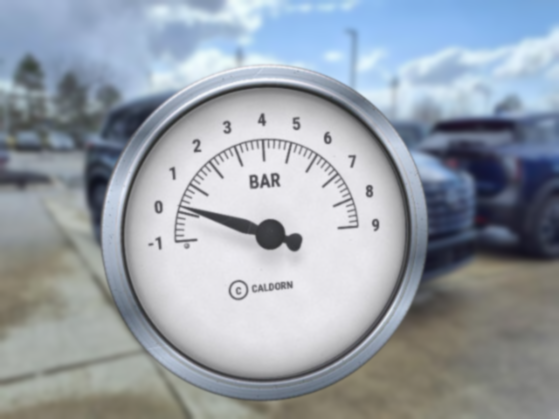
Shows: 0.2 bar
